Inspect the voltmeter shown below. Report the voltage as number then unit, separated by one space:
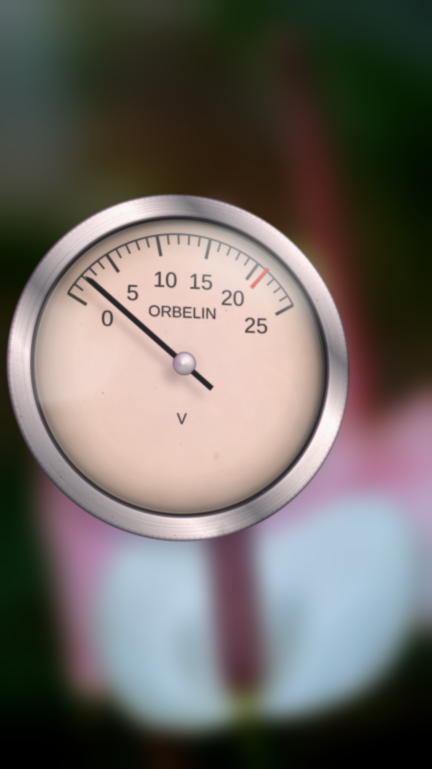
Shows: 2 V
